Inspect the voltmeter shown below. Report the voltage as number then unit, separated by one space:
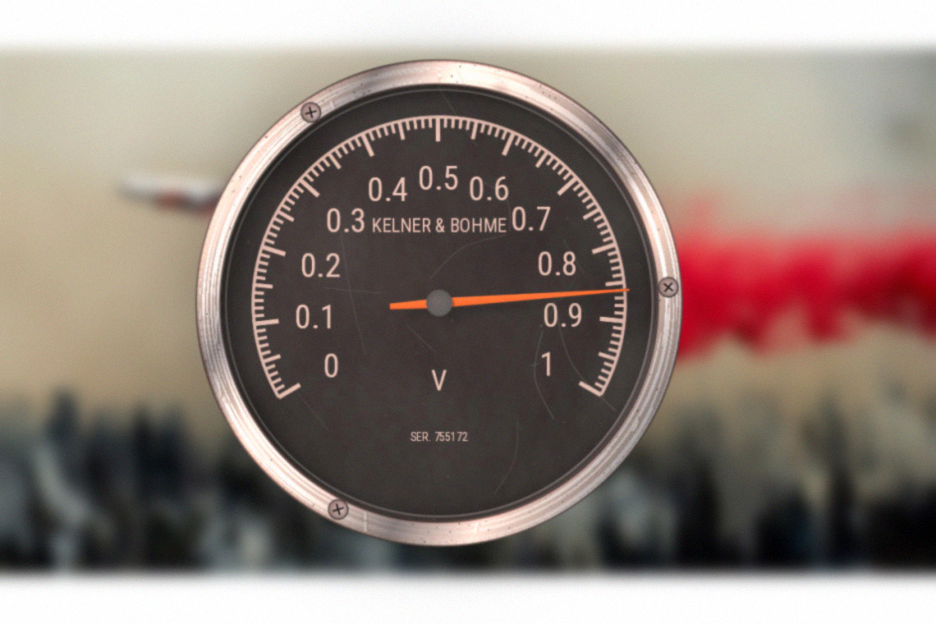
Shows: 0.86 V
